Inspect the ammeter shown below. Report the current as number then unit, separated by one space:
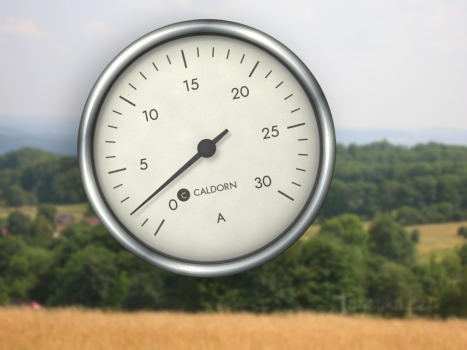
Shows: 2 A
